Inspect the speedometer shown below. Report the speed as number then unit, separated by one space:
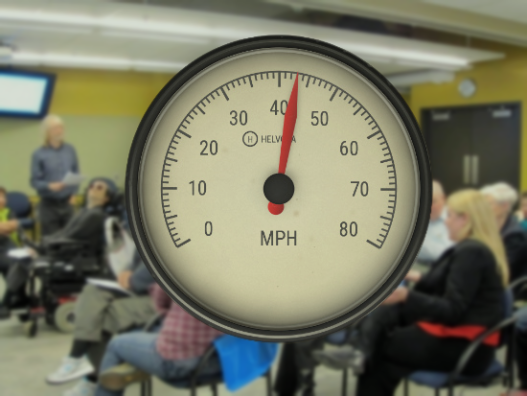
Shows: 43 mph
